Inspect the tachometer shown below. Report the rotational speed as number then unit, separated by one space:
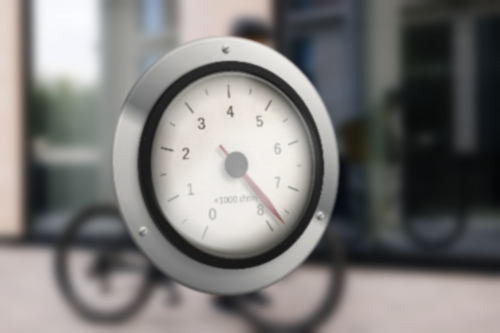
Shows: 7750 rpm
